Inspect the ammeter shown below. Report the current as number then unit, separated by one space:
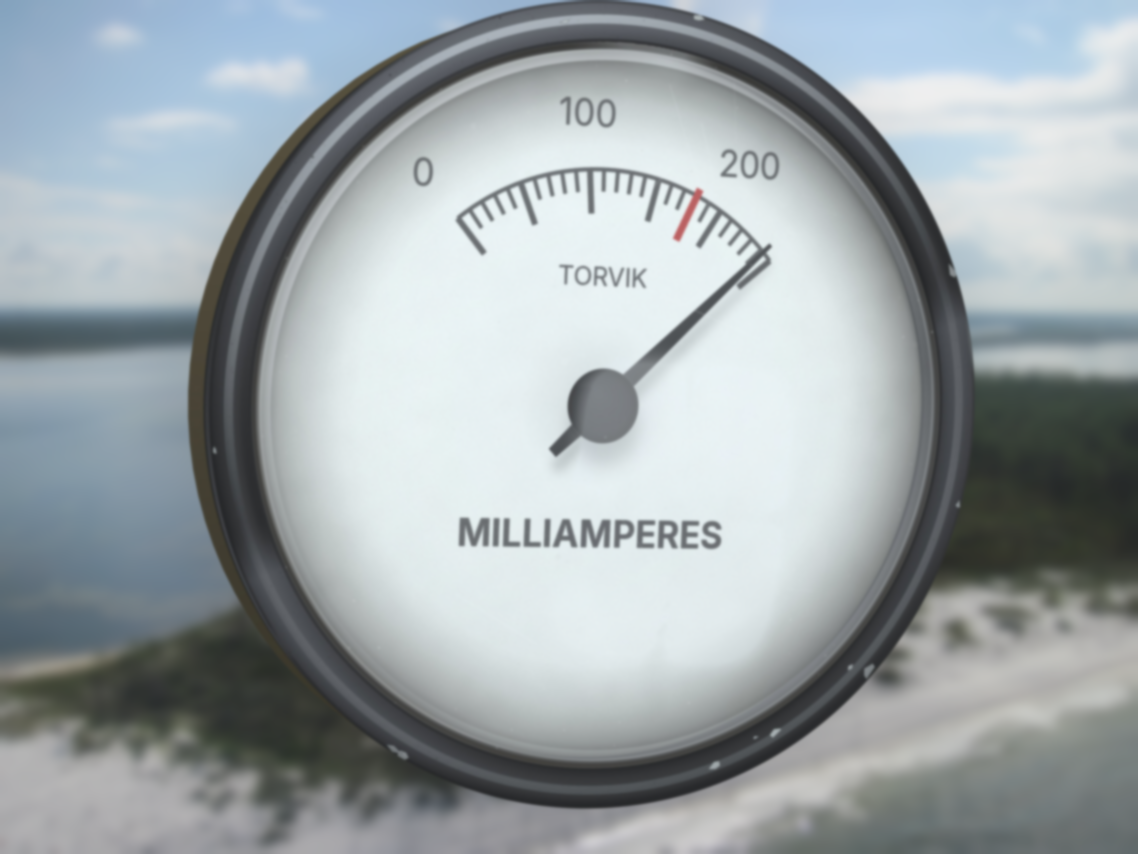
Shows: 240 mA
